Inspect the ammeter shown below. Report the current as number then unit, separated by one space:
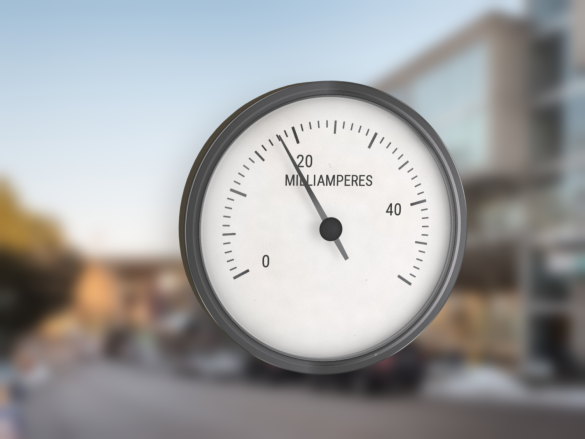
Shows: 18 mA
